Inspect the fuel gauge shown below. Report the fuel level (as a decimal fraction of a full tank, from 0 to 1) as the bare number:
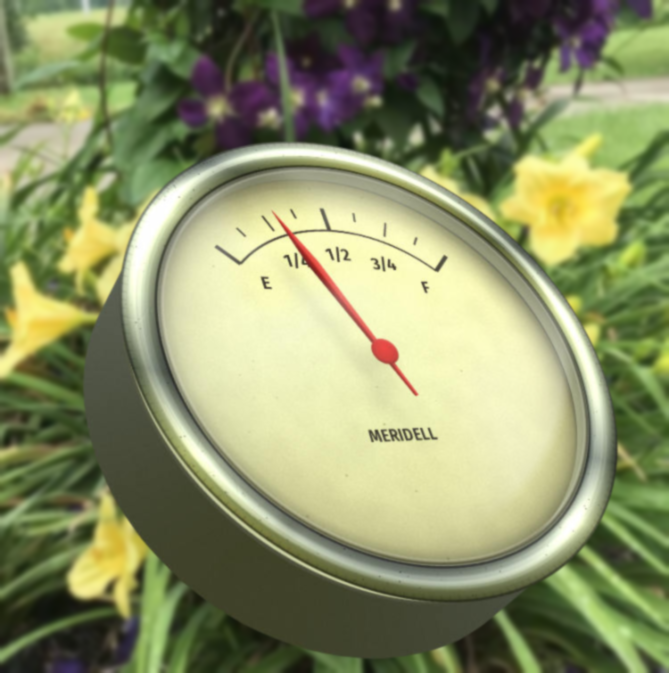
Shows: 0.25
